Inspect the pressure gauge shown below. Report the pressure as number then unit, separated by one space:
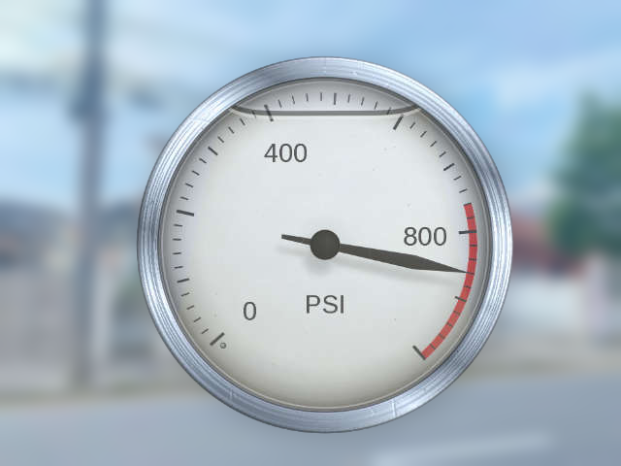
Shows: 860 psi
